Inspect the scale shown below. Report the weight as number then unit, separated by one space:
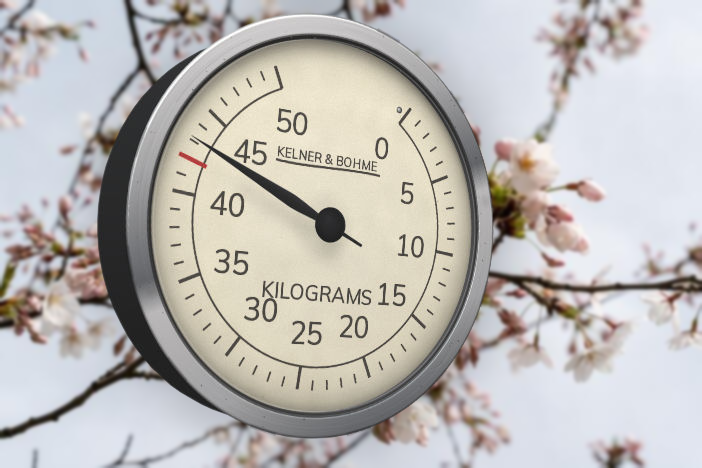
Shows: 43 kg
